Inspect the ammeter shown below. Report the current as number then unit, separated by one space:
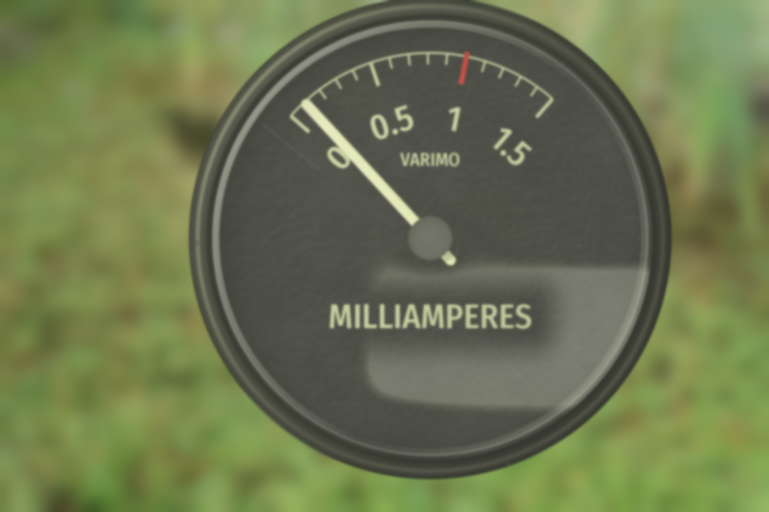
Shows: 0.1 mA
